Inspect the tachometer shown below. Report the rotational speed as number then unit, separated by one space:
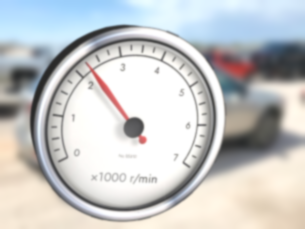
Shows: 2250 rpm
